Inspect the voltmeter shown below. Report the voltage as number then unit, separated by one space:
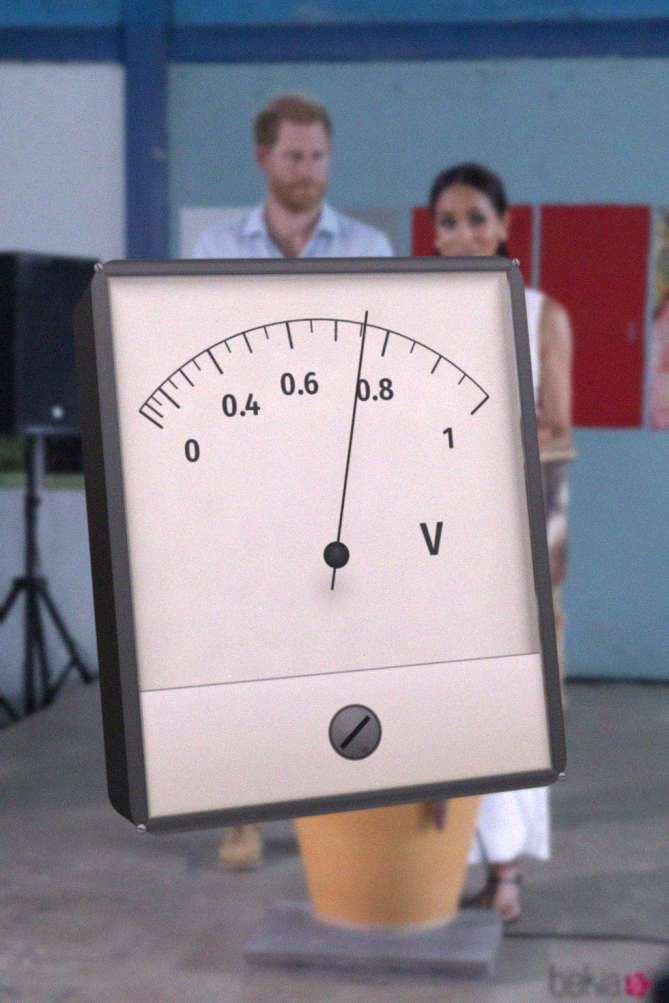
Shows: 0.75 V
